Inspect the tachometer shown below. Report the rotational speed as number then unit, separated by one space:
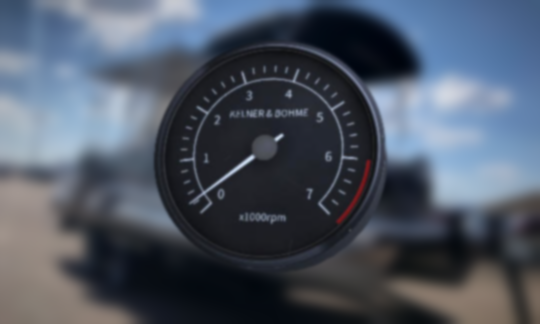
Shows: 200 rpm
